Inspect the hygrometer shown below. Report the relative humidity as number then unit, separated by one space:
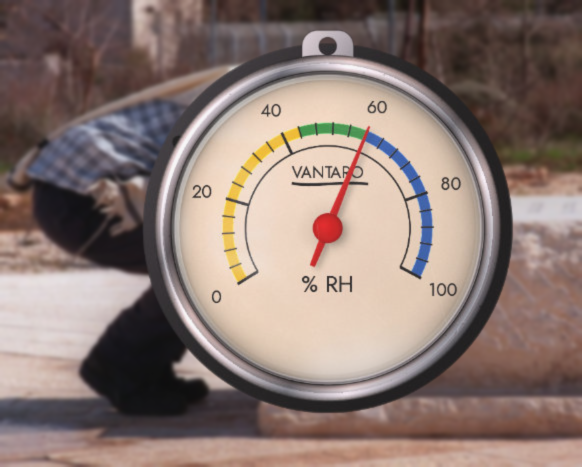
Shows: 60 %
